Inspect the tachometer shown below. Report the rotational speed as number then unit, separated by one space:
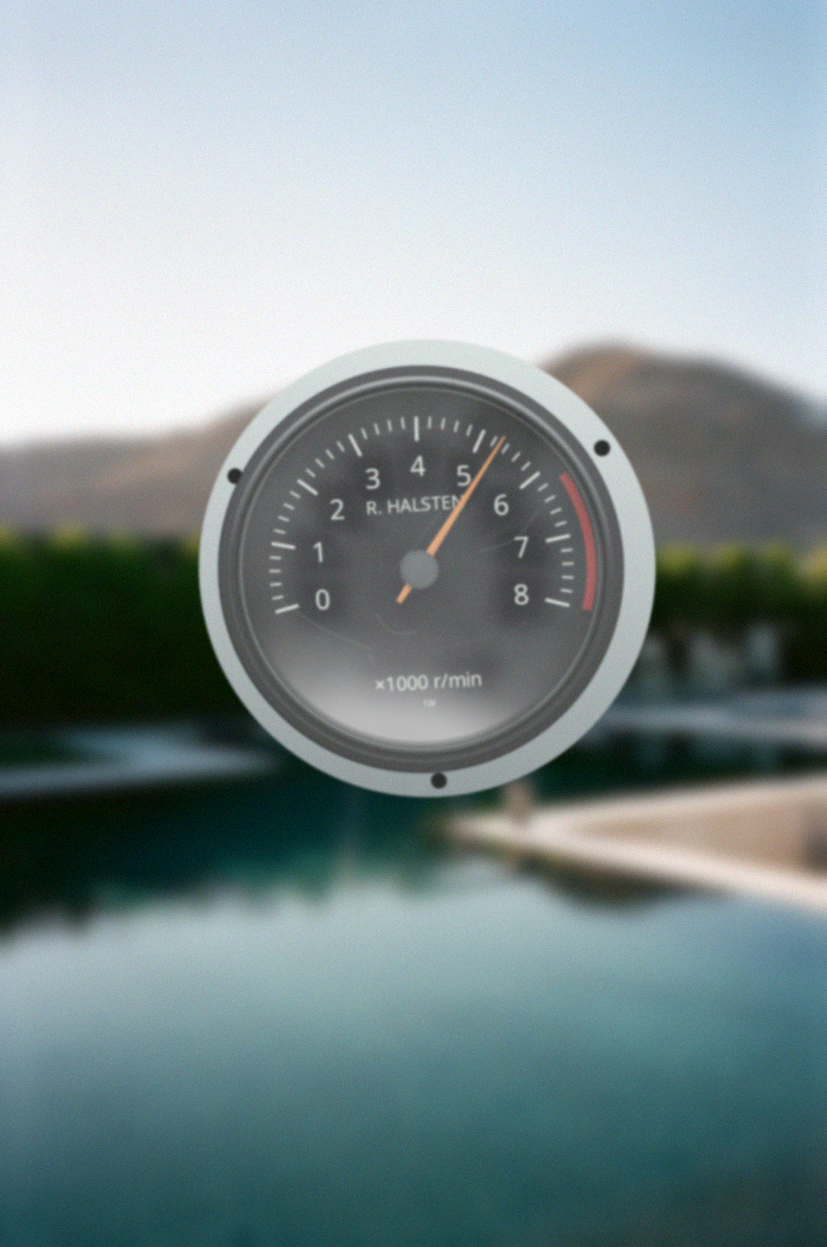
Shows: 5300 rpm
